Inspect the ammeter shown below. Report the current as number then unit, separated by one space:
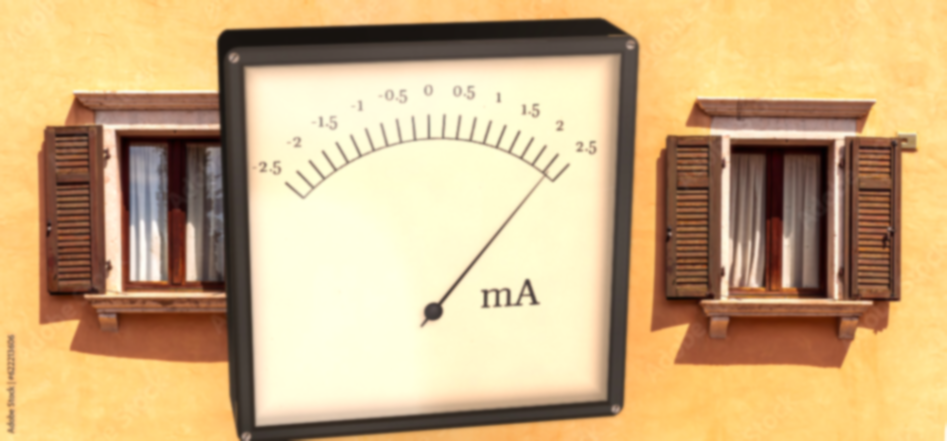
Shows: 2.25 mA
